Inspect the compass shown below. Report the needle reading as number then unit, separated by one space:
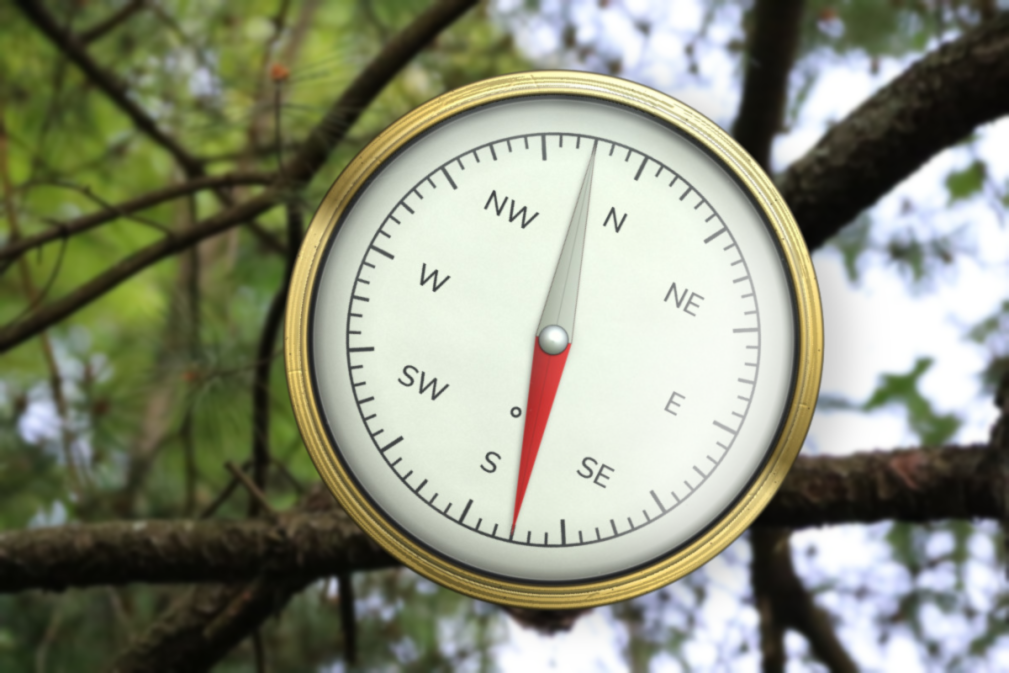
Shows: 165 °
